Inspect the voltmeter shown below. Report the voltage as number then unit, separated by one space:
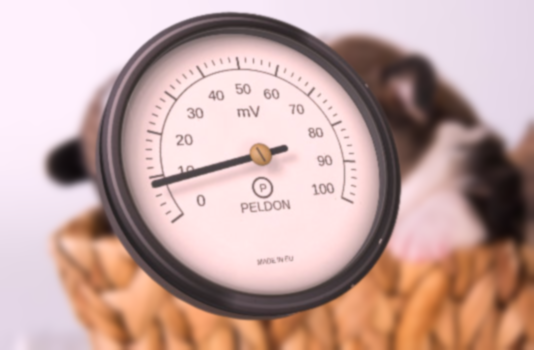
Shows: 8 mV
